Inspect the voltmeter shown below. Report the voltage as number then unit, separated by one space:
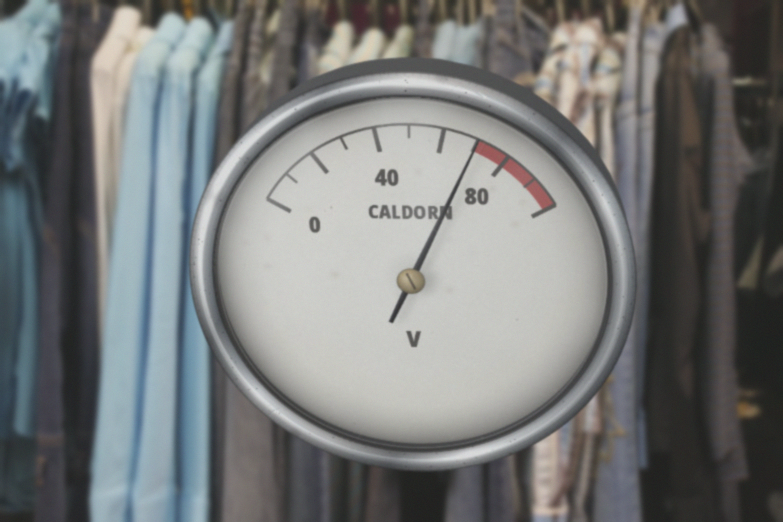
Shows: 70 V
